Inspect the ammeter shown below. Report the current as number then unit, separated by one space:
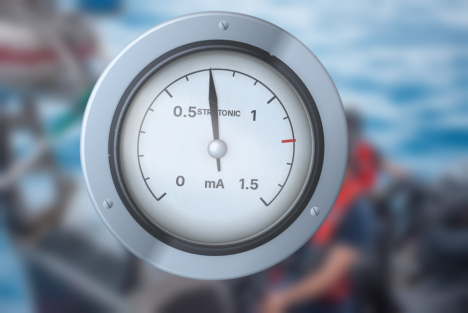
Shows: 0.7 mA
